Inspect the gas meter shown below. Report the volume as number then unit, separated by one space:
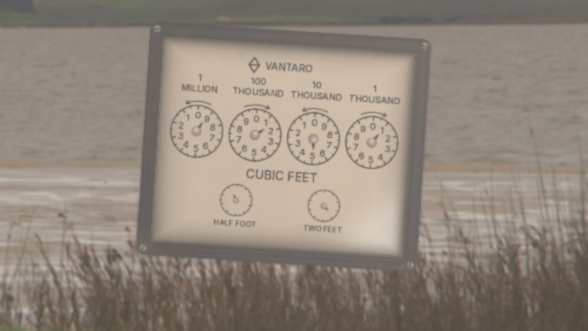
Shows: 915100 ft³
